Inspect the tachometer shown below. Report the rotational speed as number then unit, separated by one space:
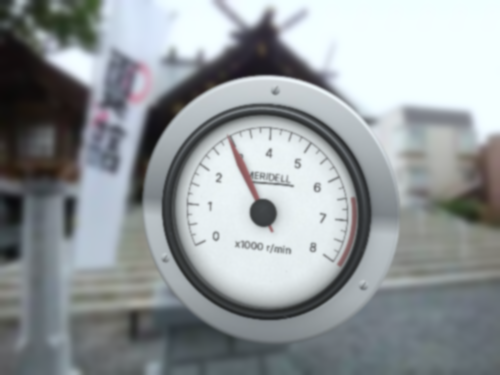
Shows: 3000 rpm
